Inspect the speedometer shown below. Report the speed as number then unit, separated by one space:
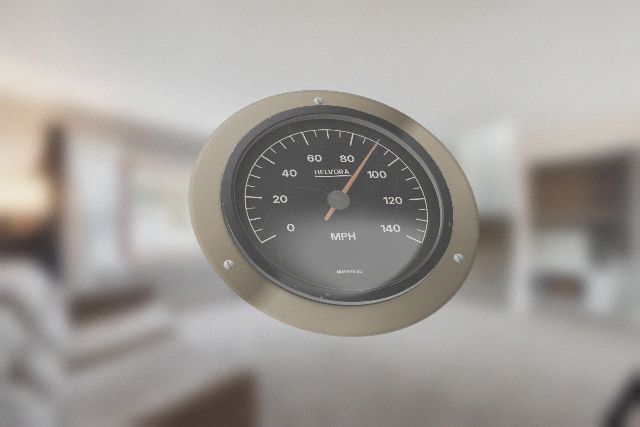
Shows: 90 mph
